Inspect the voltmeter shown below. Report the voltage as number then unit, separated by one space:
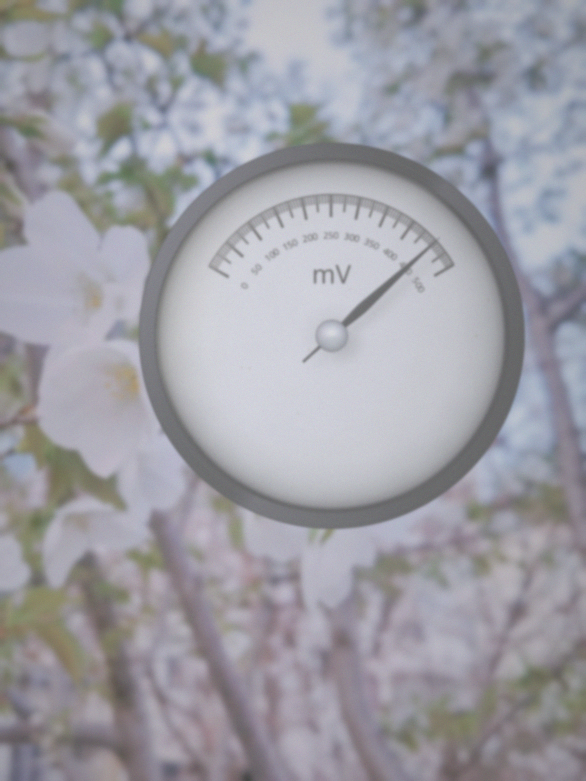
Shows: 450 mV
